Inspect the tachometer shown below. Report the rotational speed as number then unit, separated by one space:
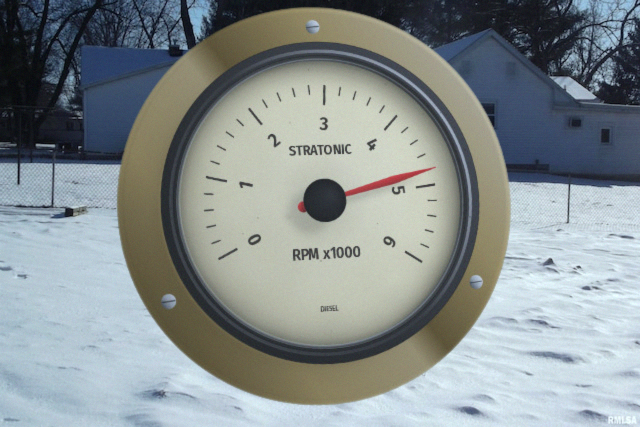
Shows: 4800 rpm
